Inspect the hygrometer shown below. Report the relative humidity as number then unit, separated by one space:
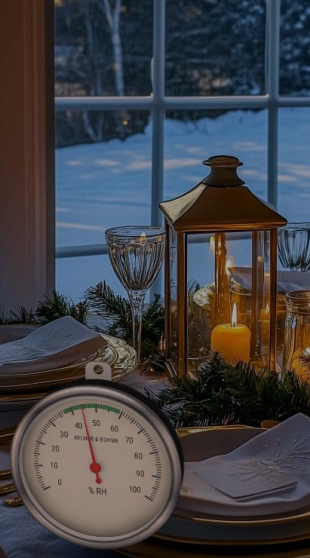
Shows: 45 %
